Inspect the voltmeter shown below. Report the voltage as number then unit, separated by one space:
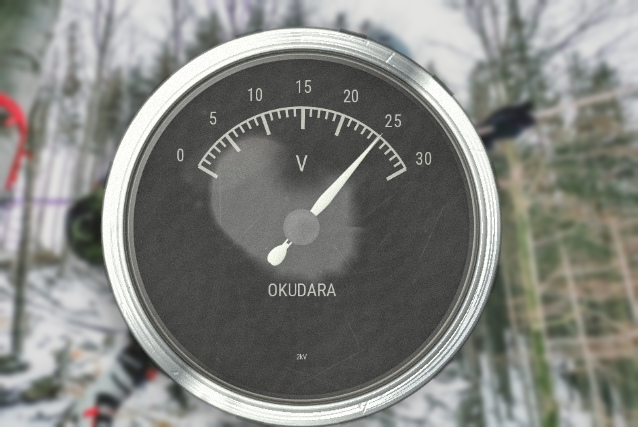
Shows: 25 V
